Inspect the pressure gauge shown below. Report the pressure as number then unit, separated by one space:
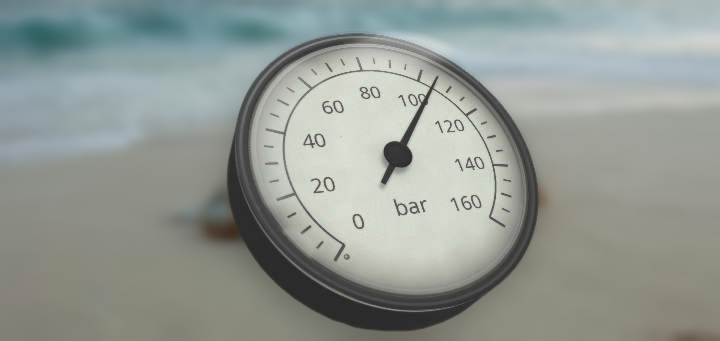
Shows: 105 bar
